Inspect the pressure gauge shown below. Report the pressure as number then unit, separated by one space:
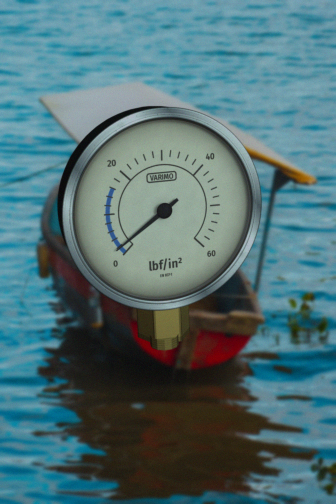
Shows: 2 psi
